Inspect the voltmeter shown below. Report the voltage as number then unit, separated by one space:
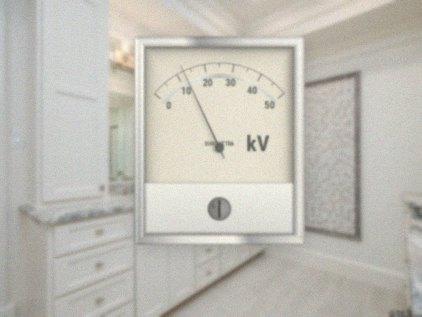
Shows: 12.5 kV
